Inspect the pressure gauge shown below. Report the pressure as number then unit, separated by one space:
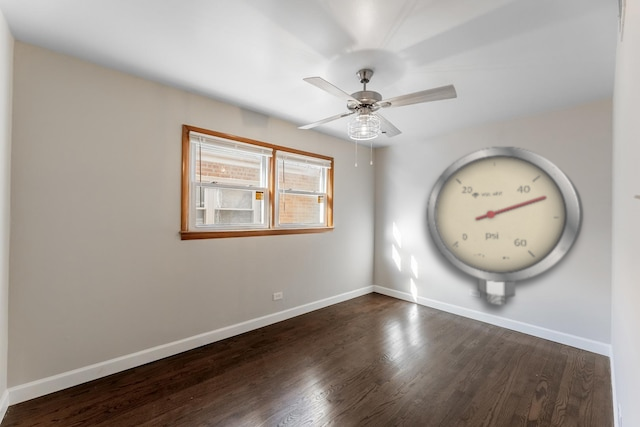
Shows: 45 psi
